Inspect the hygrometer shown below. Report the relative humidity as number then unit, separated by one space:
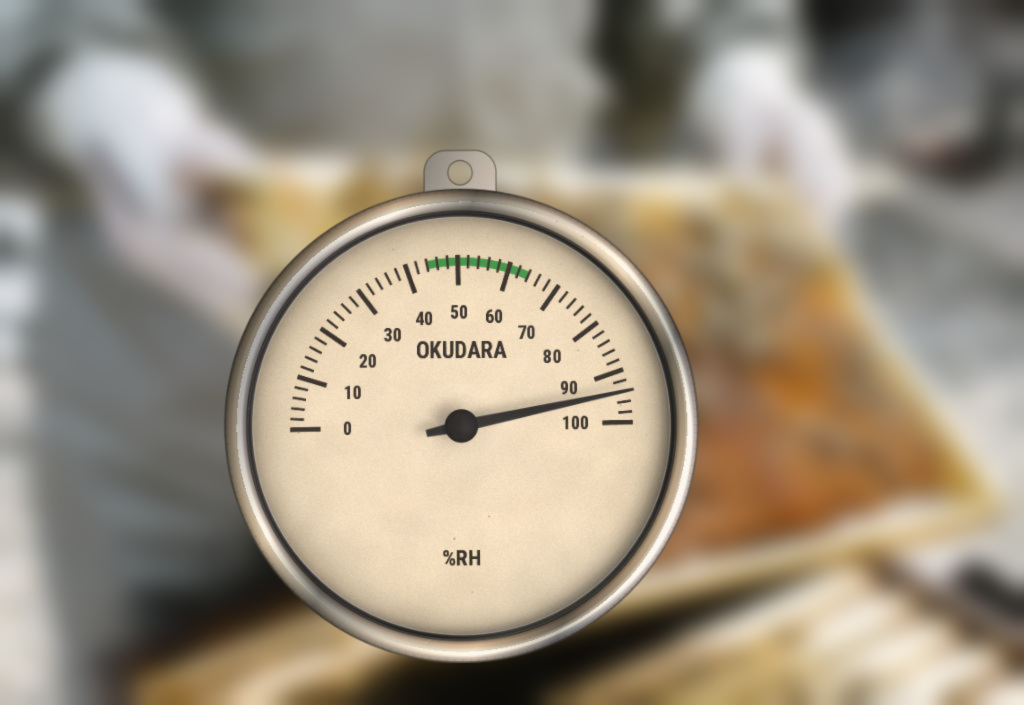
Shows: 94 %
